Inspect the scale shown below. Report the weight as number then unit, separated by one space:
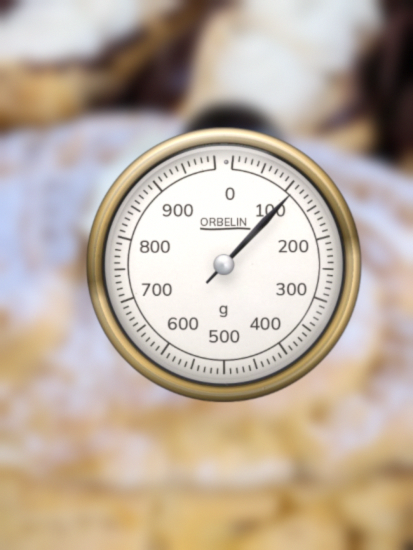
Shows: 110 g
